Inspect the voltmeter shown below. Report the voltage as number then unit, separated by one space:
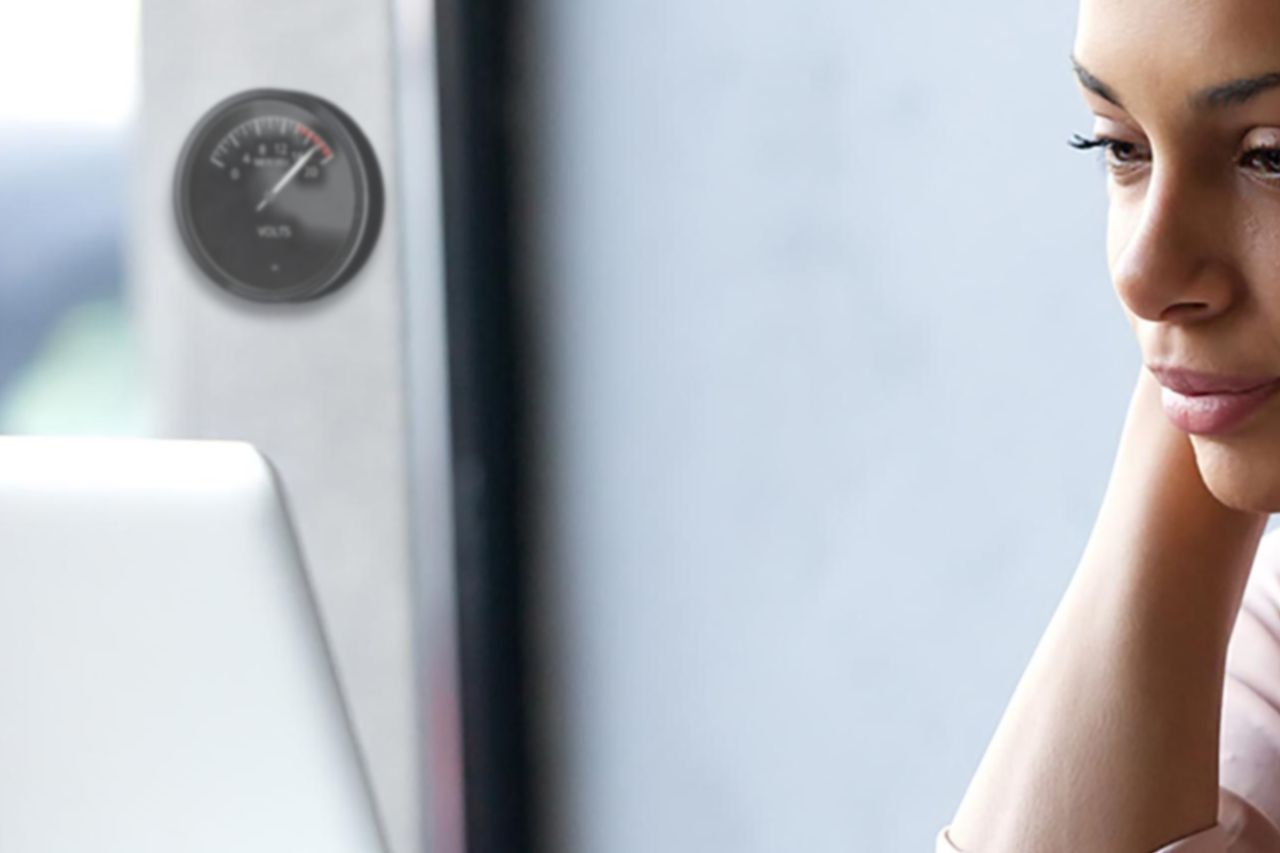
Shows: 18 V
